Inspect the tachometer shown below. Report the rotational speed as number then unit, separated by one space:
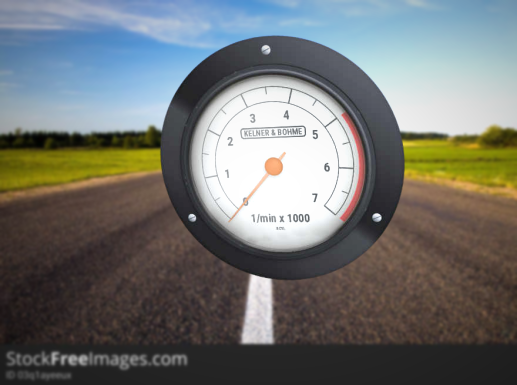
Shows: 0 rpm
